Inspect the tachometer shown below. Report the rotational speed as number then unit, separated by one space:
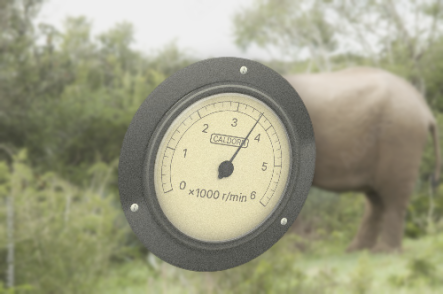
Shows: 3600 rpm
